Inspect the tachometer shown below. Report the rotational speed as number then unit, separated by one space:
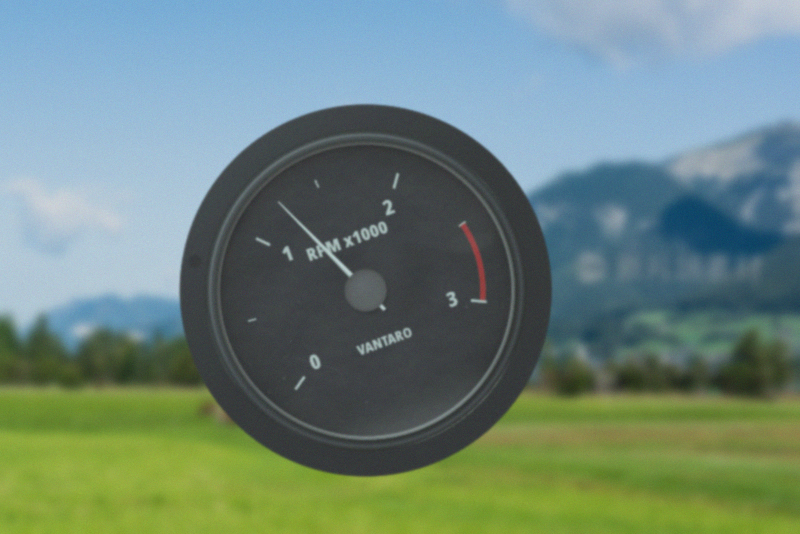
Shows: 1250 rpm
